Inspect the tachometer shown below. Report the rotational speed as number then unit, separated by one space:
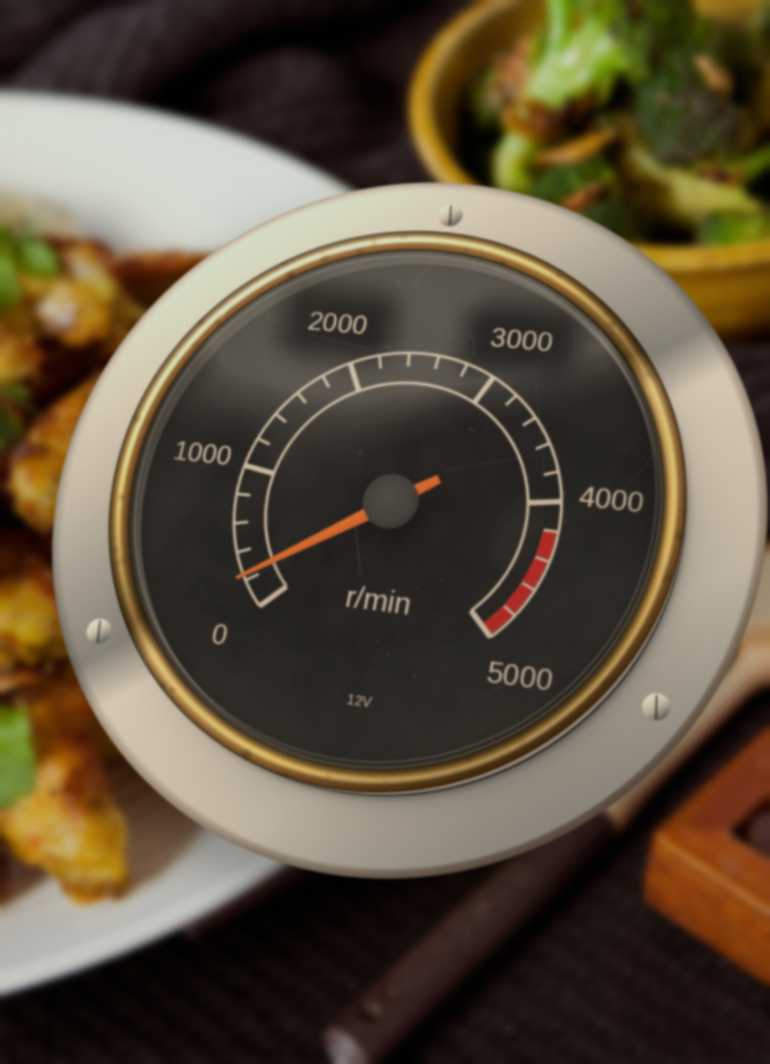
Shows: 200 rpm
